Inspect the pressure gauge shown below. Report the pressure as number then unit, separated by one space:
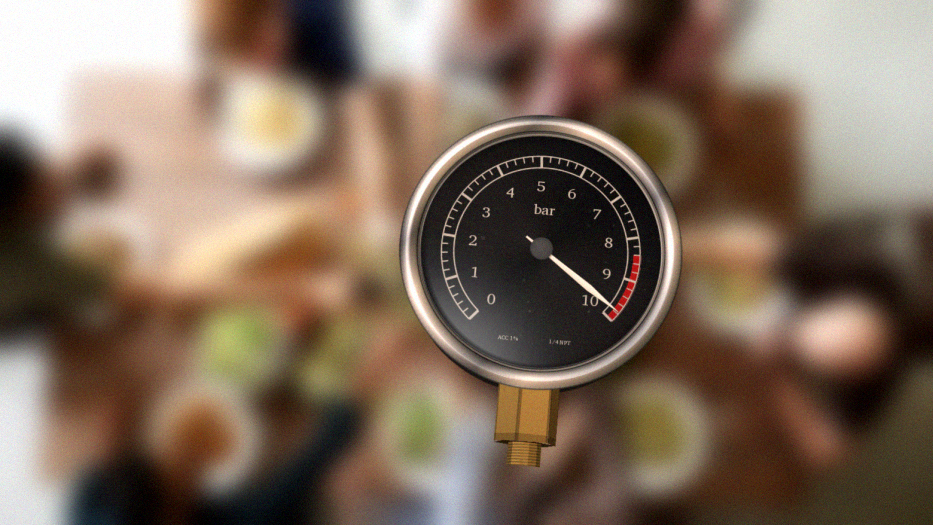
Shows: 9.8 bar
